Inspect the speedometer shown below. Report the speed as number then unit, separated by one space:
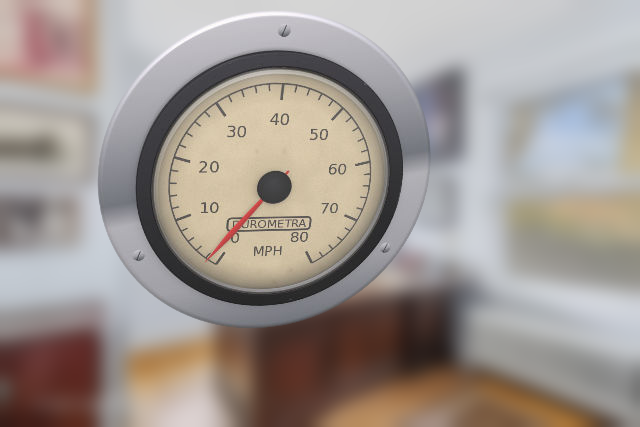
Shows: 2 mph
